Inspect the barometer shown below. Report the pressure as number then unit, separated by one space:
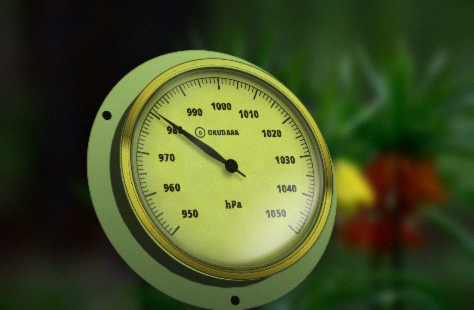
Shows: 980 hPa
